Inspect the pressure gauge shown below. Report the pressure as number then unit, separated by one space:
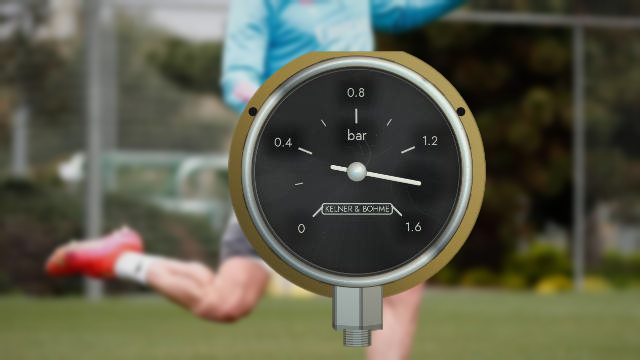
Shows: 1.4 bar
